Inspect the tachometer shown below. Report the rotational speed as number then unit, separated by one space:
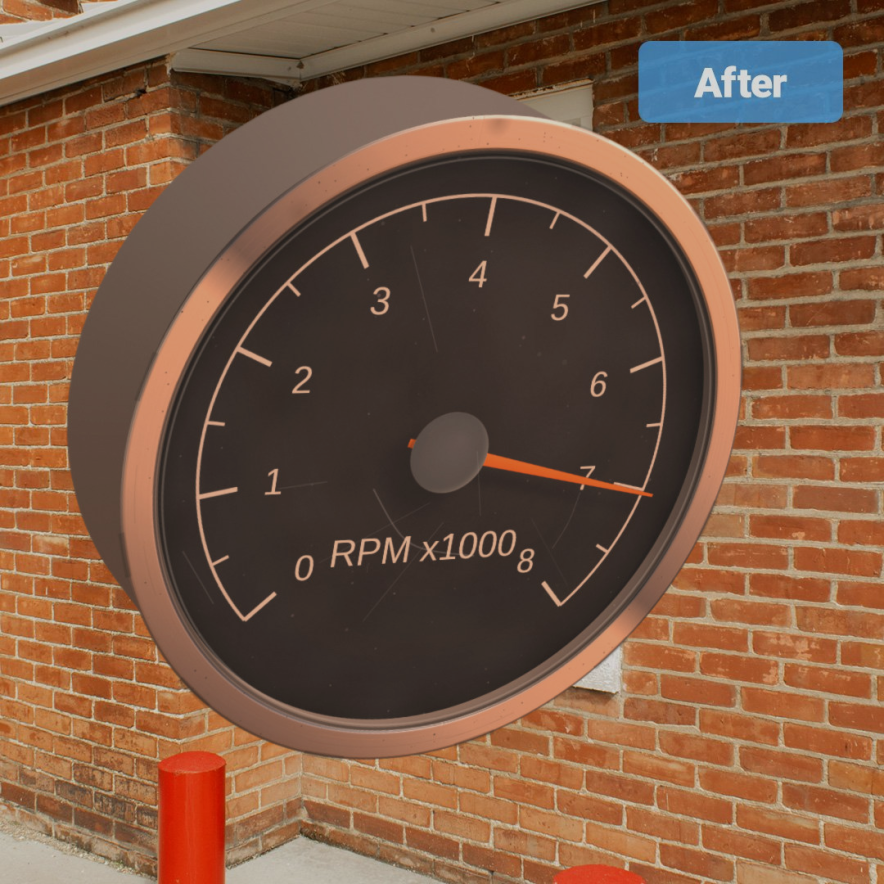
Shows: 7000 rpm
